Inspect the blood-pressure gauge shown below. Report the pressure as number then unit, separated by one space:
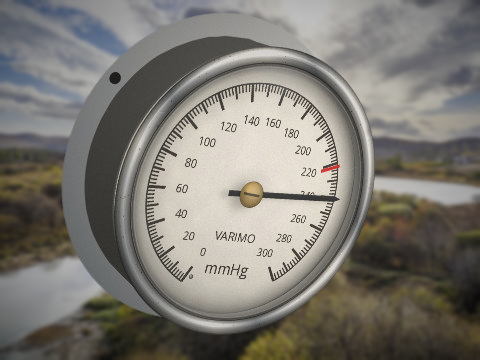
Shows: 240 mmHg
